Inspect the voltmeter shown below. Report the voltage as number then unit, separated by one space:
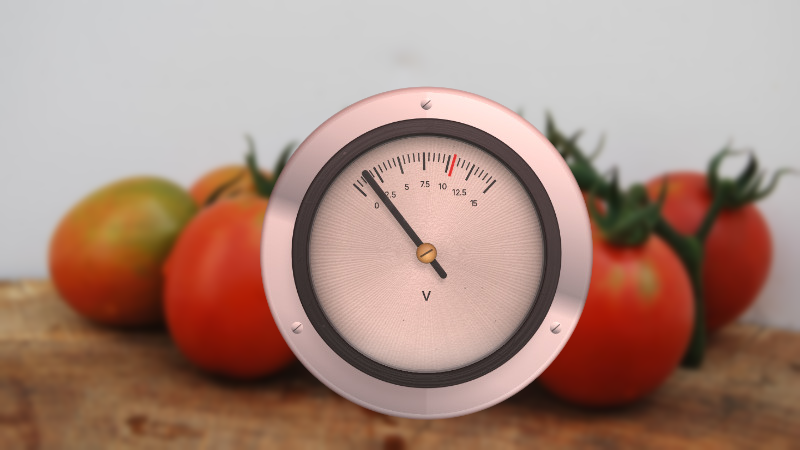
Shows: 1.5 V
